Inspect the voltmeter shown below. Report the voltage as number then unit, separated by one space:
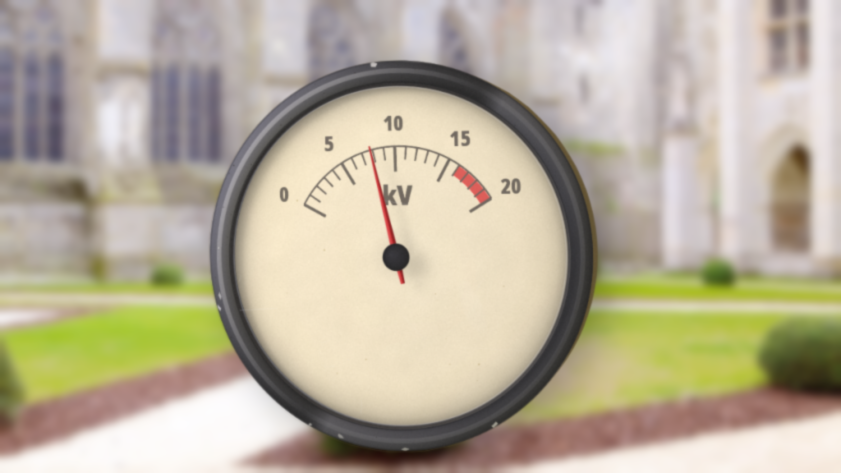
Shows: 8 kV
